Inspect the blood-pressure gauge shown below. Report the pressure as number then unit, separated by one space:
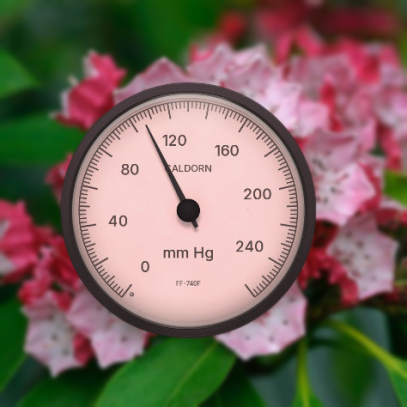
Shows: 106 mmHg
